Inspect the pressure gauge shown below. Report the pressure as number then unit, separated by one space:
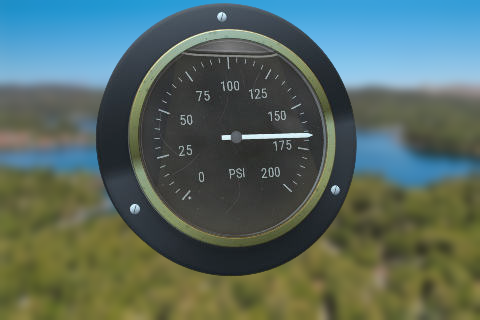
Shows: 167.5 psi
